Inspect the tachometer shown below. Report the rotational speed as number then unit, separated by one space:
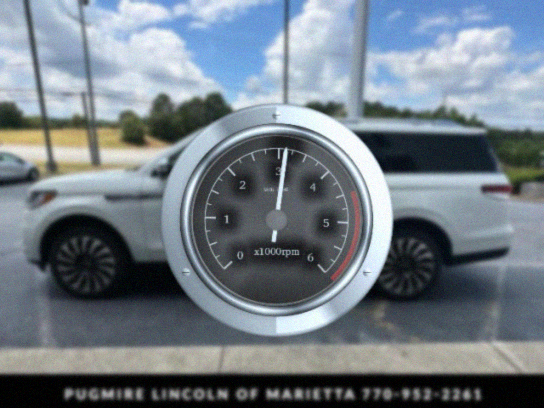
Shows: 3125 rpm
